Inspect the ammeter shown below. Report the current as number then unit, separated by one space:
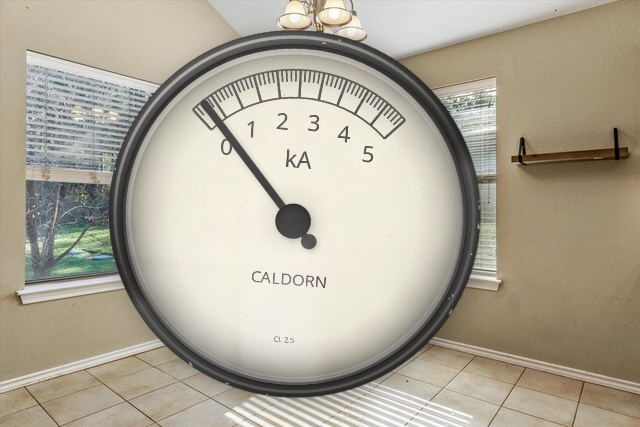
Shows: 0.3 kA
